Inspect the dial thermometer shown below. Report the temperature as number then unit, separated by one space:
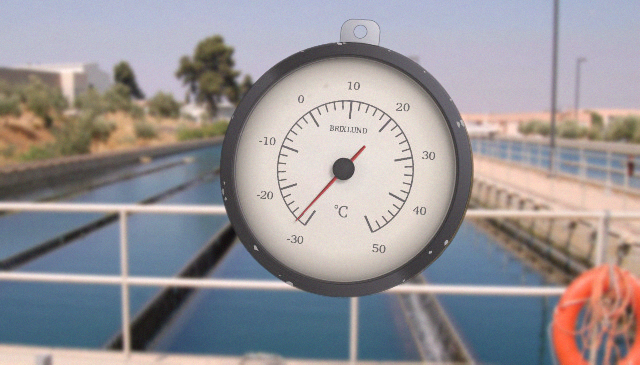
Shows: -28 °C
